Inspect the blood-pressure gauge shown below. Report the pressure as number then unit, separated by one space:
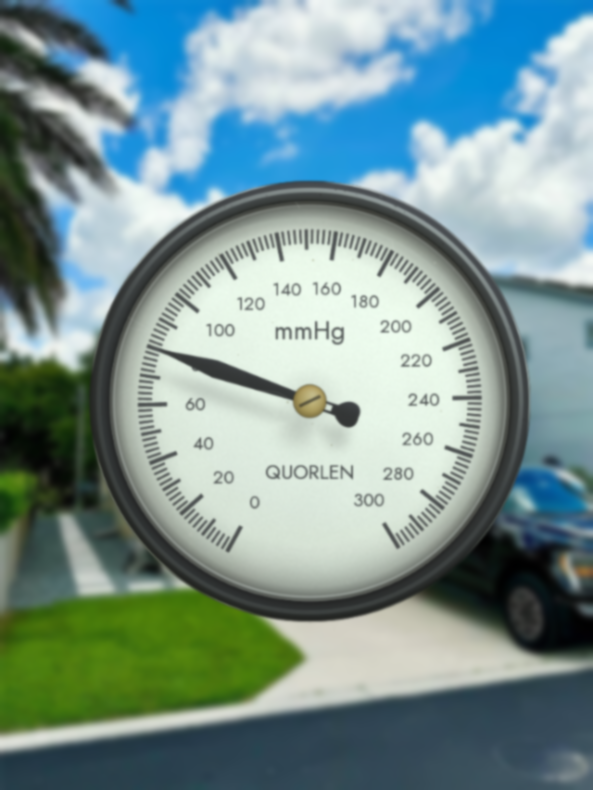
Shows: 80 mmHg
